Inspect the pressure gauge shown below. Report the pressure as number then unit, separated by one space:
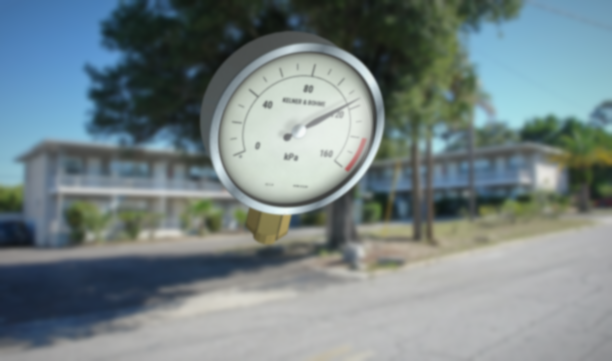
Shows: 115 kPa
